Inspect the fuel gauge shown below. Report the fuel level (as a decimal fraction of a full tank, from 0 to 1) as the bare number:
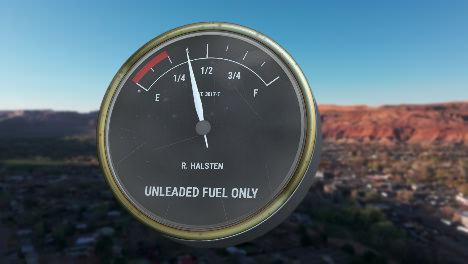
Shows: 0.375
